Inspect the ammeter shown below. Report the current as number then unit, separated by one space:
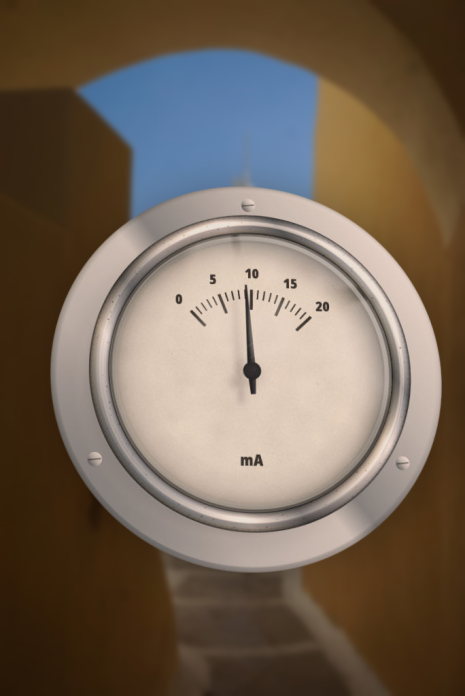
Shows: 9 mA
